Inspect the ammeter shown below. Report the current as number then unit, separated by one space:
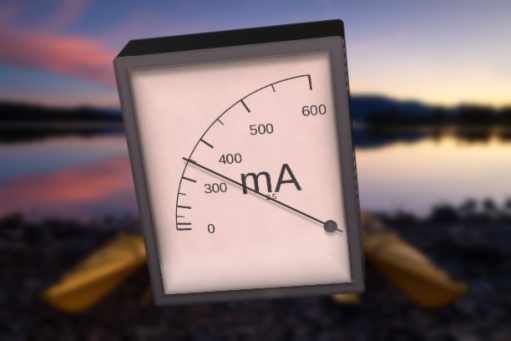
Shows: 350 mA
